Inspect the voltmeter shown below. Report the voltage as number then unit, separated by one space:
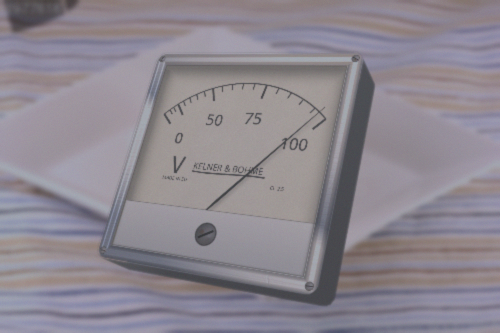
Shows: 97.5 V
